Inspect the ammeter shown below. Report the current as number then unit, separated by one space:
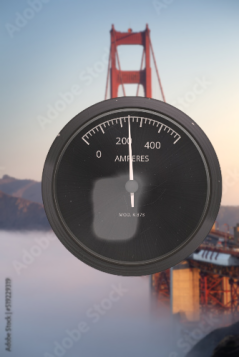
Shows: 240 A
